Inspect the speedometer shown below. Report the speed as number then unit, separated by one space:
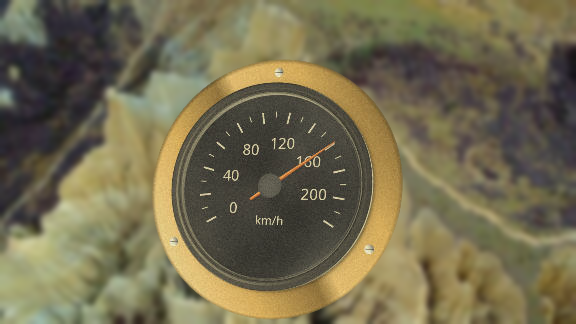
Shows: 160 km/h
